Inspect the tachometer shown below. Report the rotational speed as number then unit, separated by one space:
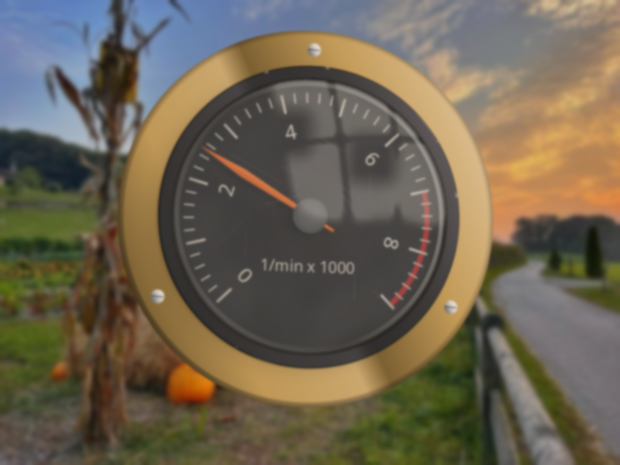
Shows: 2500 rpm
